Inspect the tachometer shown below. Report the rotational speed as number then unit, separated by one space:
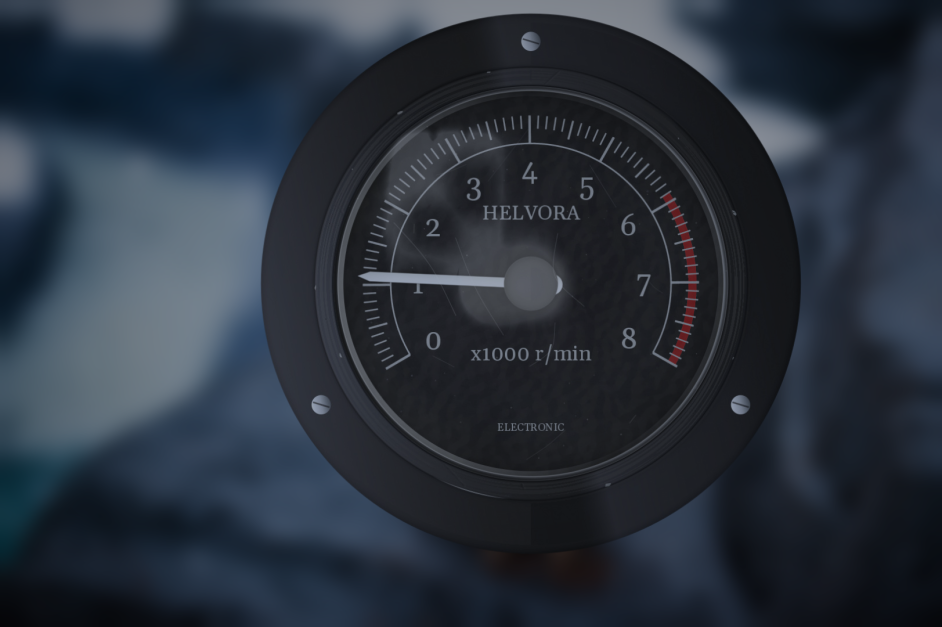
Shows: 1100 rpm
